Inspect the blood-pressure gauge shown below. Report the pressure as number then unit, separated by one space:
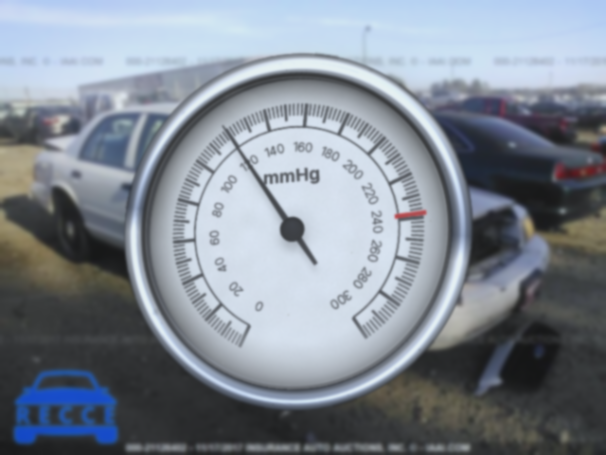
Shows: 120 mmHg
